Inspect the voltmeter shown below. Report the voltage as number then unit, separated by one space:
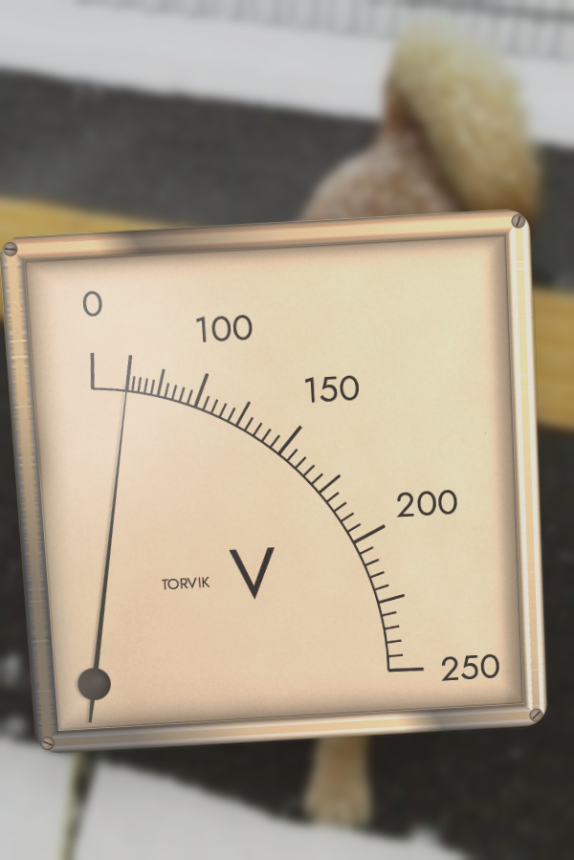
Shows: 50 V
